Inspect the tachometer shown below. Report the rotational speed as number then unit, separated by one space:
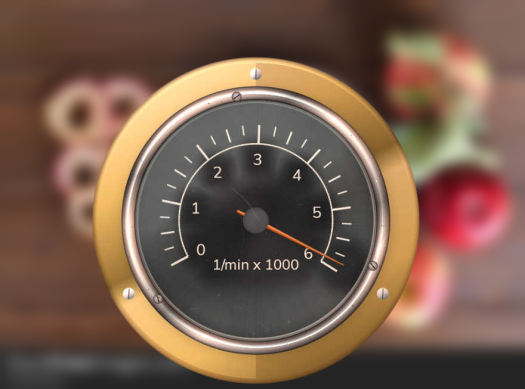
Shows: 5875 rpm
